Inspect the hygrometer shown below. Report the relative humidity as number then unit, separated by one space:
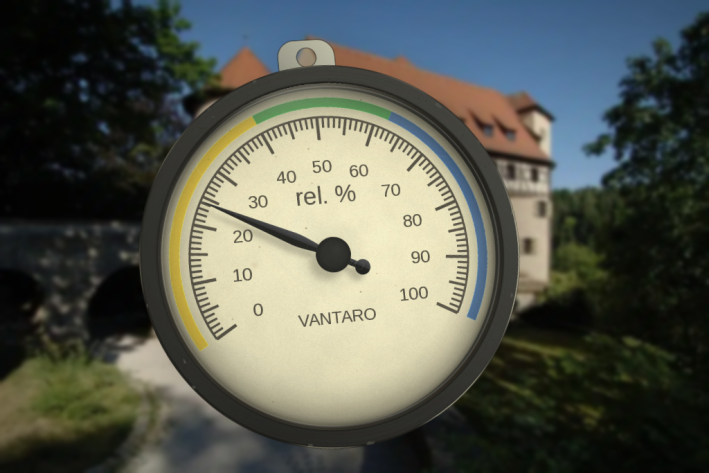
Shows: 24 %
